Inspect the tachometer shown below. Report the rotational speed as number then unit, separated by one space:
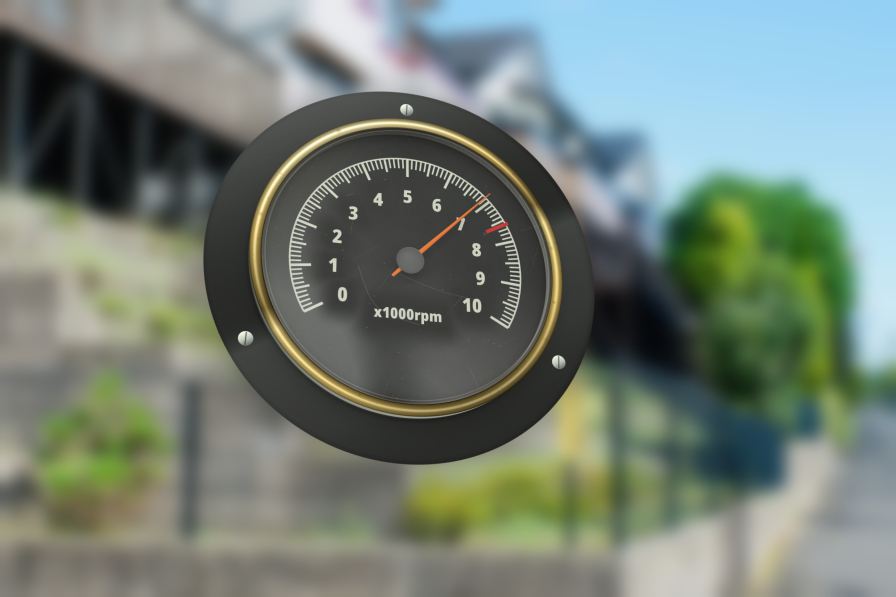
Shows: 6900 rpm
